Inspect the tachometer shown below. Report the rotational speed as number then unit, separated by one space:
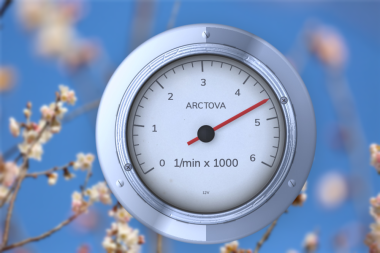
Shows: 4600 rpm
